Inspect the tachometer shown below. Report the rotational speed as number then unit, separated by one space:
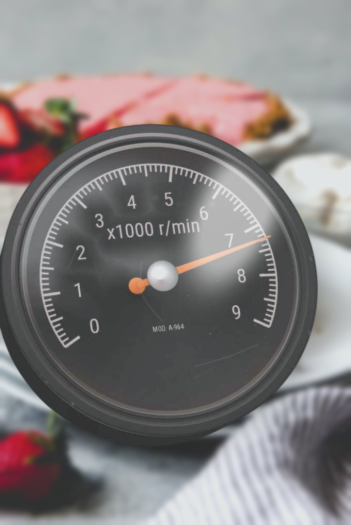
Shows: 7300 rpm
